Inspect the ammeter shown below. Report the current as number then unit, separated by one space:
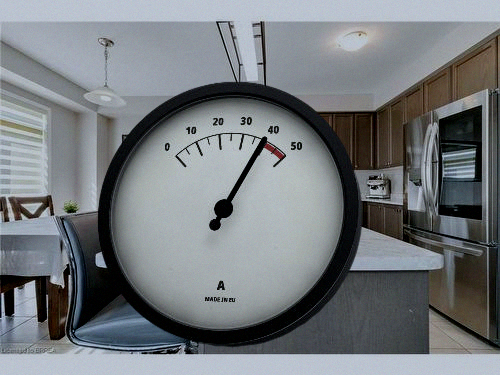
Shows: 40 A
